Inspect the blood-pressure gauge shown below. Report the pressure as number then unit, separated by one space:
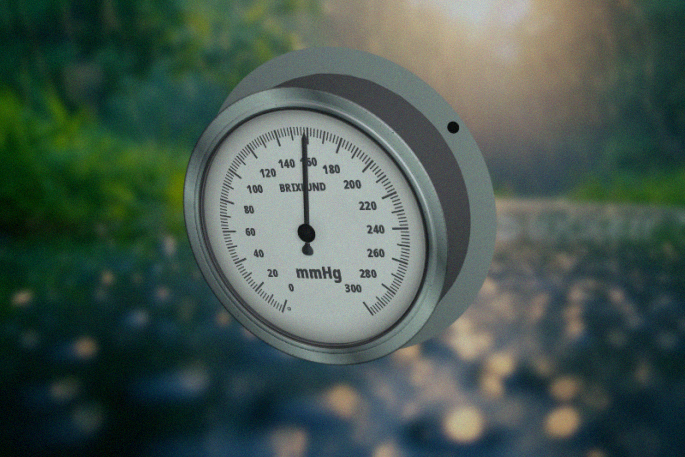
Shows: 160 mmHg
